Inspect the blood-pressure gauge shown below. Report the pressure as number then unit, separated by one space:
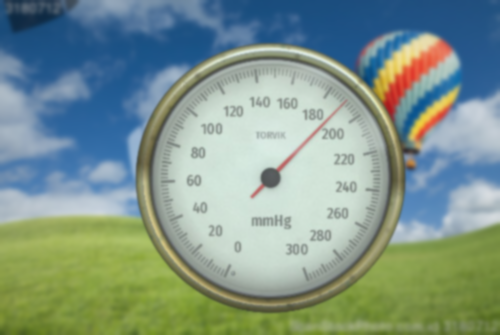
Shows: 190 mmHg
